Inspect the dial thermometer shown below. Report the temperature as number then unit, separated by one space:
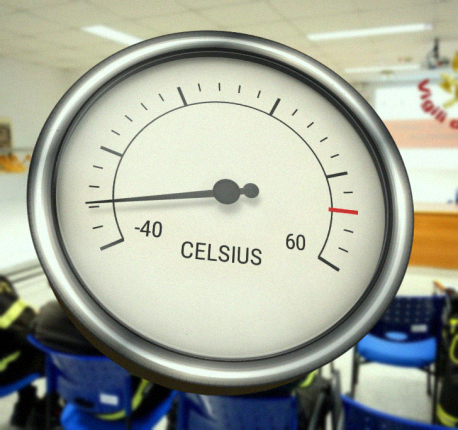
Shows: -32 °C
